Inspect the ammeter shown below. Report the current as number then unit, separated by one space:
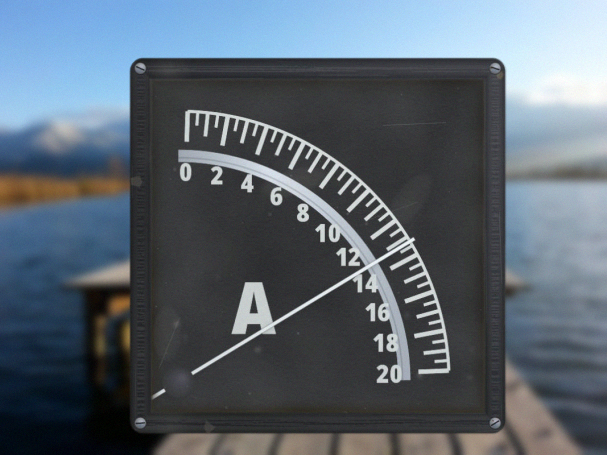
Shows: 13.25 A
